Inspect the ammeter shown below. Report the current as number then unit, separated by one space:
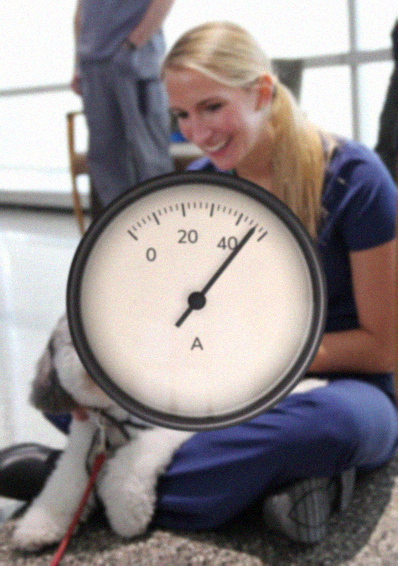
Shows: 46 A
